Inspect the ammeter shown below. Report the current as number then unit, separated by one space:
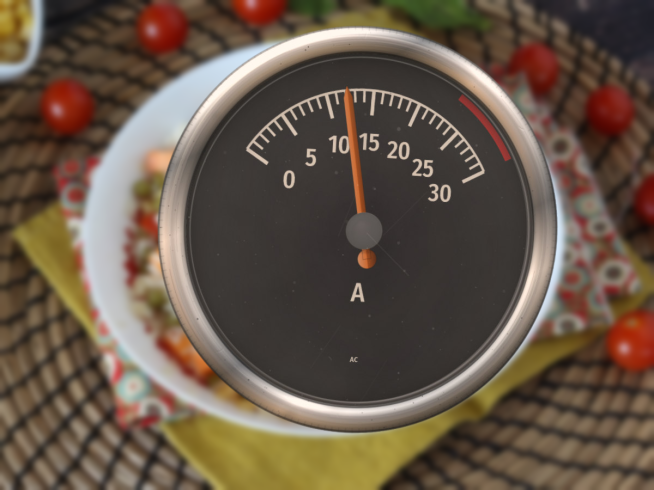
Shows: 12 A
